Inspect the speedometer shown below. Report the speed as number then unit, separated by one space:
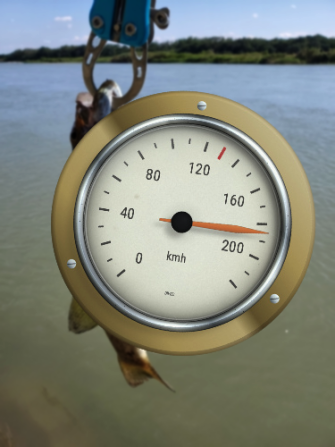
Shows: 185 km/h
